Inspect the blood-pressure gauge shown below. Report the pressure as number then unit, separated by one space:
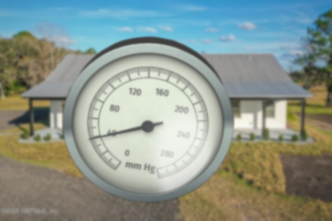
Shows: 40 mmHg
